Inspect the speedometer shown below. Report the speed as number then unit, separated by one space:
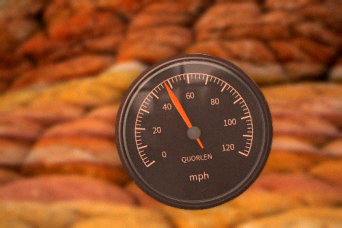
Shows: 48 mph
